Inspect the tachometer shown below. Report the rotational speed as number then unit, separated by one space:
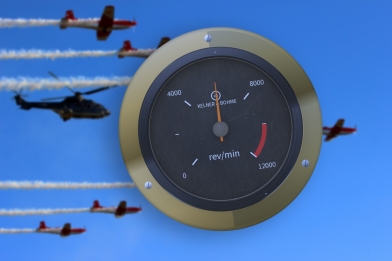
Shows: 6000 rpm
